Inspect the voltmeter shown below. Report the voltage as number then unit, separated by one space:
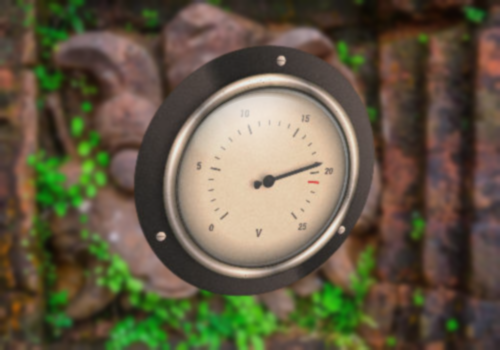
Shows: 19 V
